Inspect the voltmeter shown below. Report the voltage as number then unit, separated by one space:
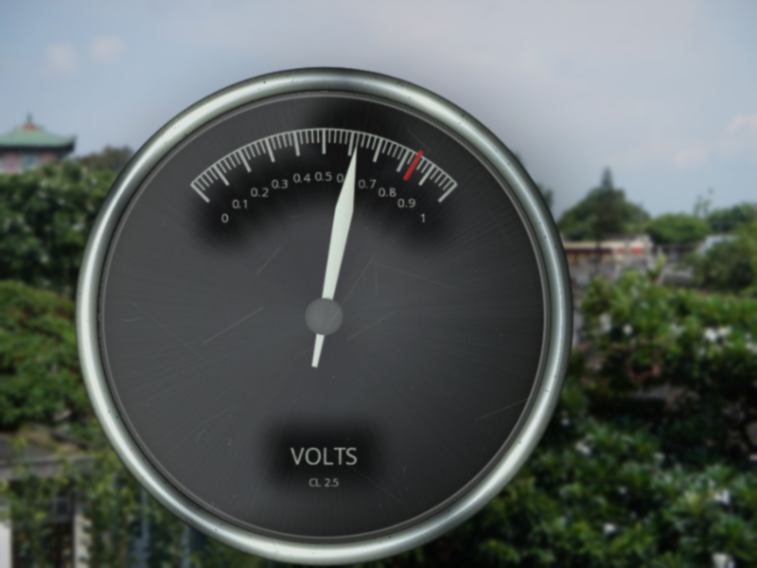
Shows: 0.62 V
